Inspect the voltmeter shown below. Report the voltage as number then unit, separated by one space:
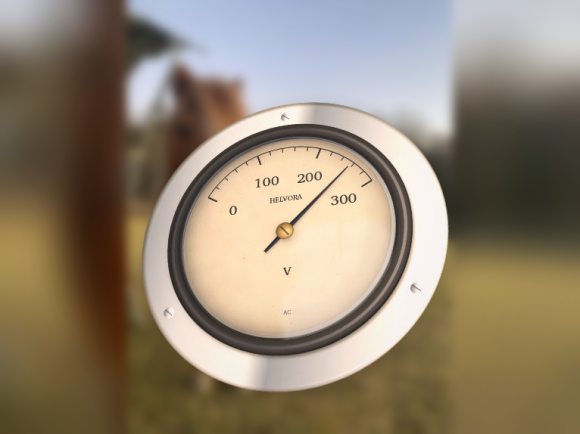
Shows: 260 V
